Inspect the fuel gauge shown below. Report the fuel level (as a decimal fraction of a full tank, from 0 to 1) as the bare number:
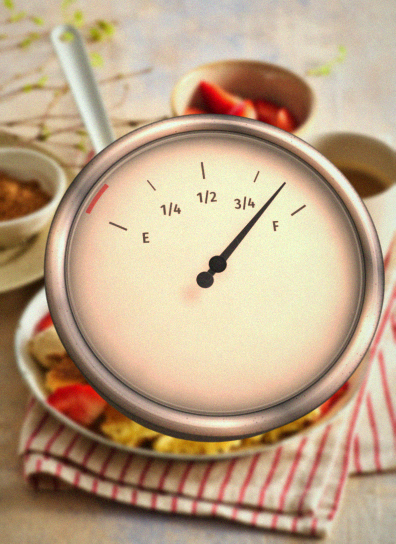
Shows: 0.875
